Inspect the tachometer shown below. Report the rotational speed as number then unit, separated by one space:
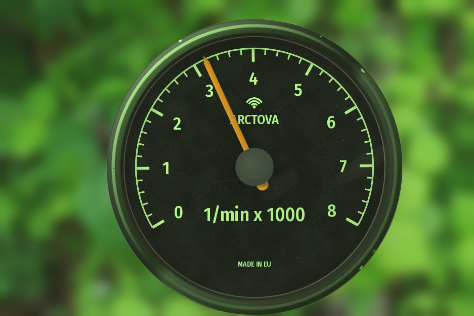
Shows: 3200 rpm
